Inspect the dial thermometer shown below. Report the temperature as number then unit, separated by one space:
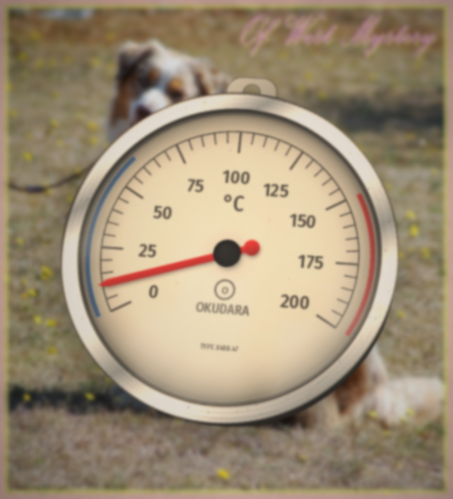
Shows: 10 °C
